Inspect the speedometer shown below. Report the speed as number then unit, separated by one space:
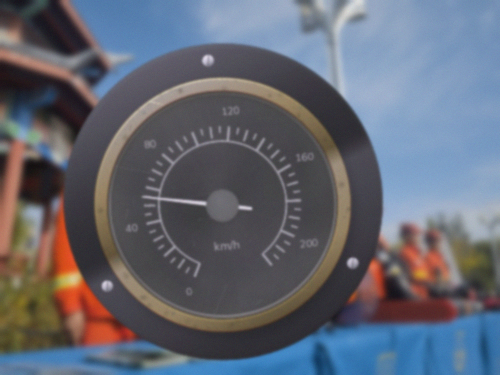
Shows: 55 km/h
